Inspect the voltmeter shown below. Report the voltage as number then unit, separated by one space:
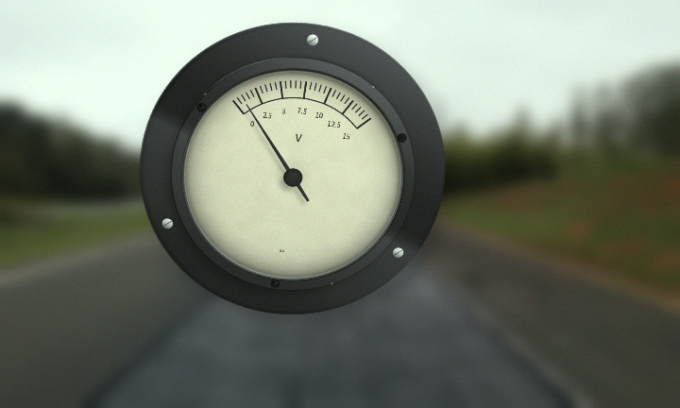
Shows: 1 V
